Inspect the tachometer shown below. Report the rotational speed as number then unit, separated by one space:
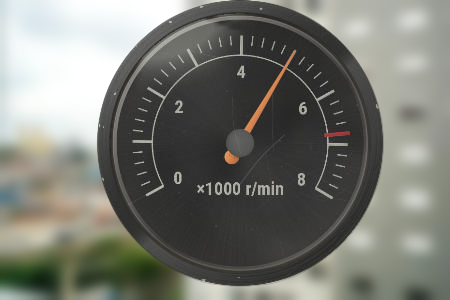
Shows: 5000 rpm
